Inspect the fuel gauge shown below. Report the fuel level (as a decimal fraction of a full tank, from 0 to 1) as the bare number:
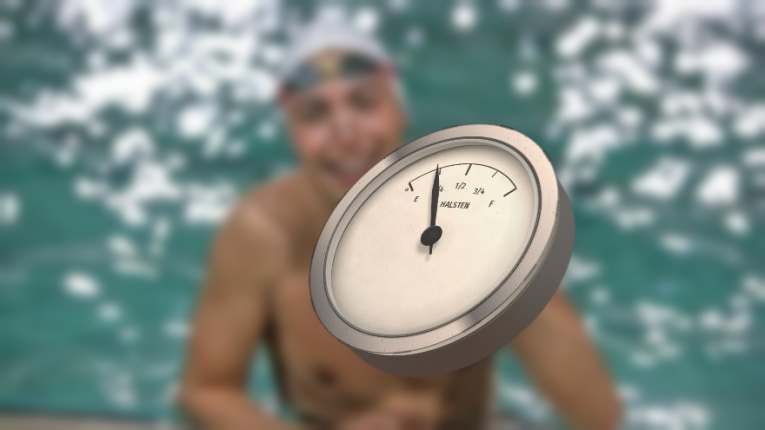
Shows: 0.25
